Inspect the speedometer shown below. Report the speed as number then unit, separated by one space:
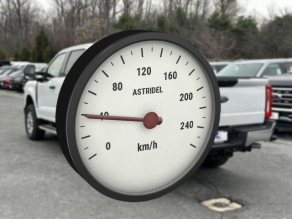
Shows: 40 km/h
